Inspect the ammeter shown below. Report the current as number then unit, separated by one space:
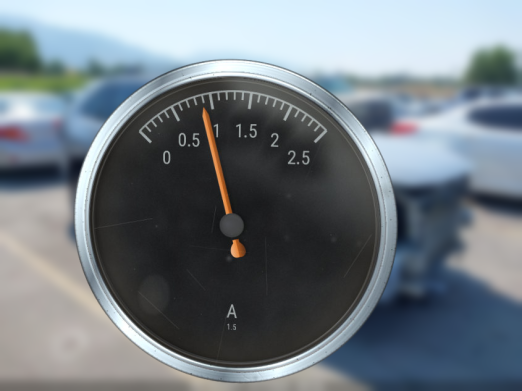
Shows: 0.9 A
